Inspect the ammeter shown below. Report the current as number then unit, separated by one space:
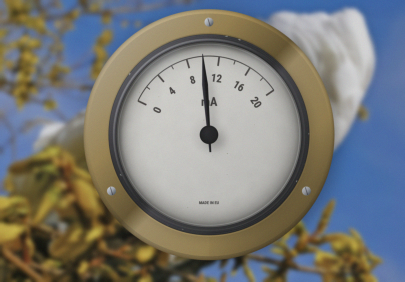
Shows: 10 mA
